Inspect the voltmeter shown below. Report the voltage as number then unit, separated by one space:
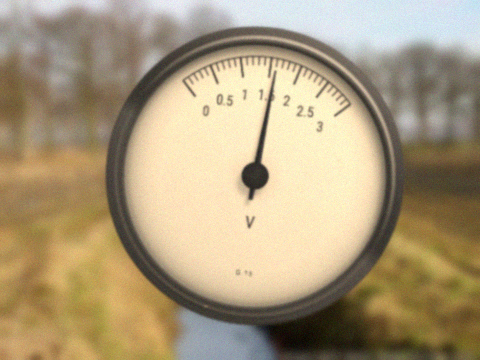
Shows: 1.6 V
